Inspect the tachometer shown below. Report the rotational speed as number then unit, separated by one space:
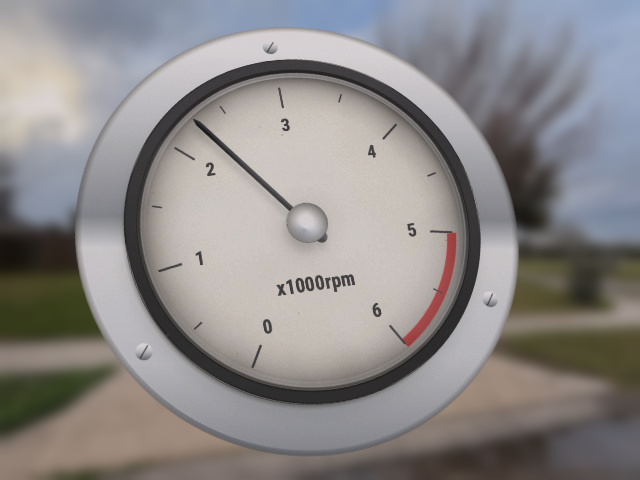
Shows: 2250 rpm
